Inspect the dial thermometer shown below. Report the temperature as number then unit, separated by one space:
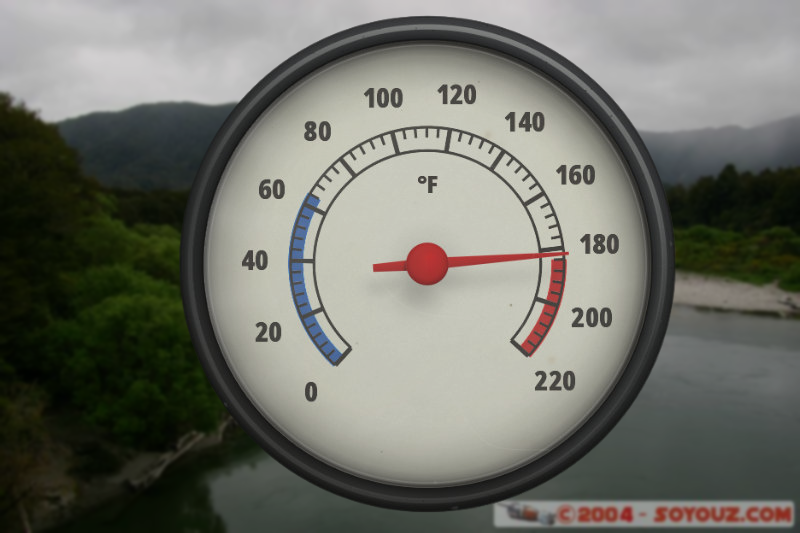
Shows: 182 °F
